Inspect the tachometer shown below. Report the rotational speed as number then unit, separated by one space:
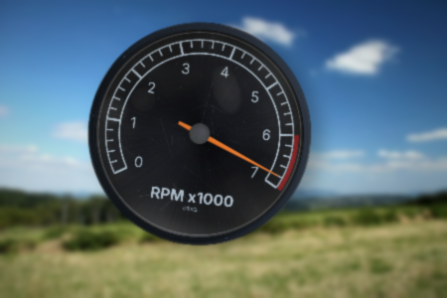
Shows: 6800 rpm
